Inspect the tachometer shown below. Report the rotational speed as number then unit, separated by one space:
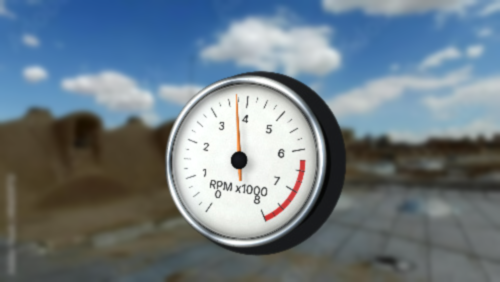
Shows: 3750 rpm
